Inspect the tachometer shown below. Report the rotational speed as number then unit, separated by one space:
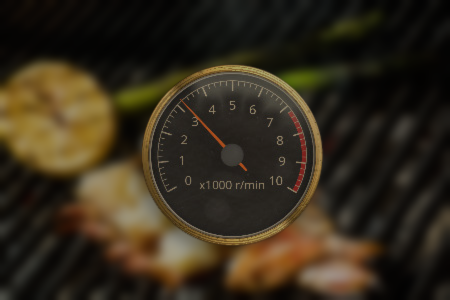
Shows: 3200 rpm
